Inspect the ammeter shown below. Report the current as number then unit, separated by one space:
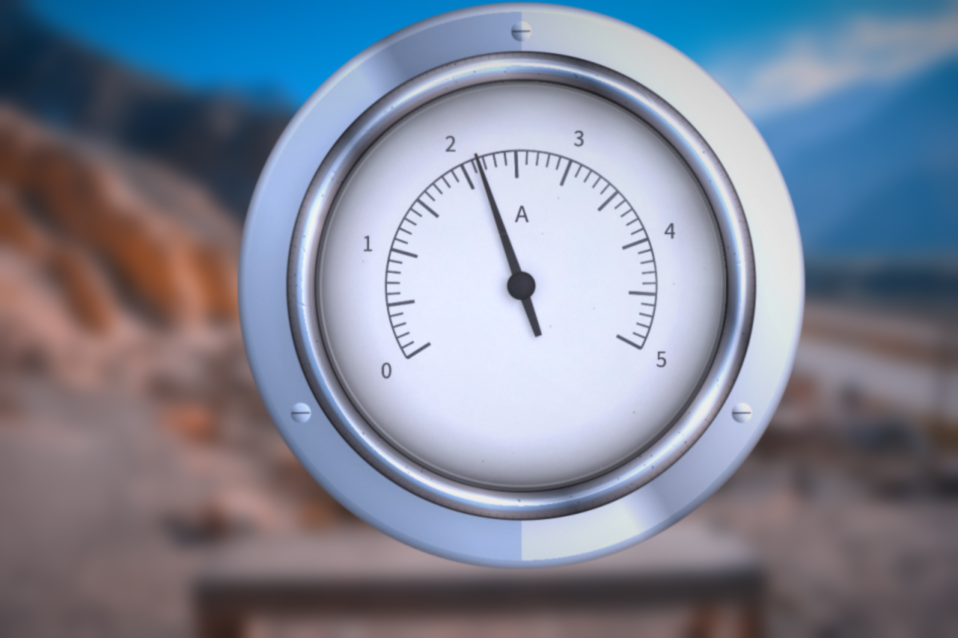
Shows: 2.15 A
